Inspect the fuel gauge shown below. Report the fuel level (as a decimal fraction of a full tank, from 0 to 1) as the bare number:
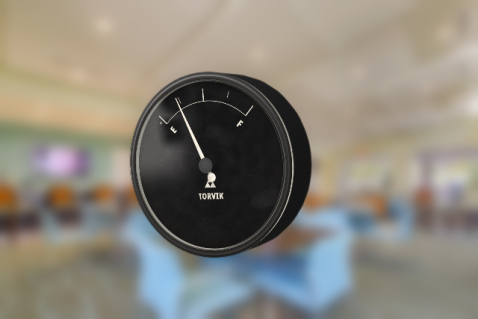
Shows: 0.25
